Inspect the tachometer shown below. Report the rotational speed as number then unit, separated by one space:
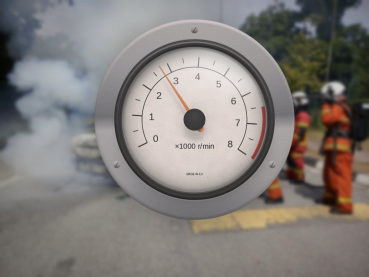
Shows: 2750 rpm
